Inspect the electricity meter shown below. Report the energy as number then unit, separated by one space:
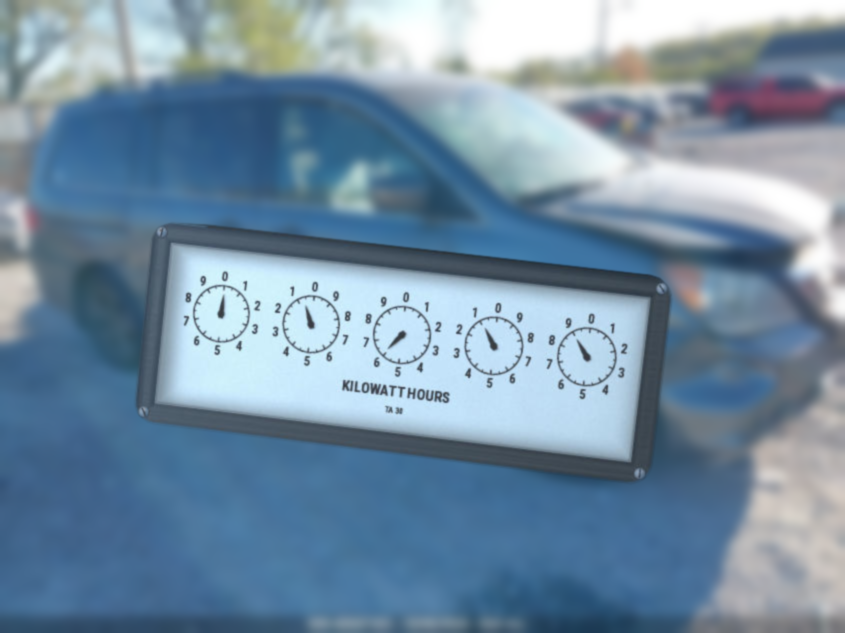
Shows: 609 kWh
